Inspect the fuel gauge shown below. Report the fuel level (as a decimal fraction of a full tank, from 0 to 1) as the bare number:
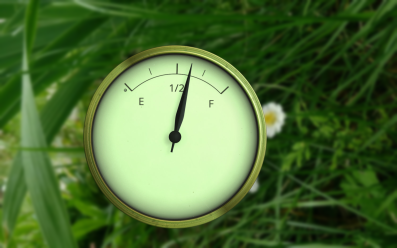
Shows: 0.625
